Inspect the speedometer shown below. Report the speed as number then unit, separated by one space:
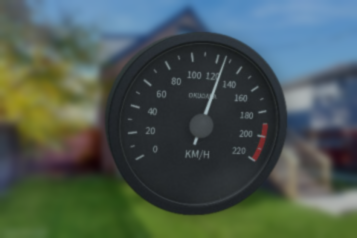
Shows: 125 km/h
